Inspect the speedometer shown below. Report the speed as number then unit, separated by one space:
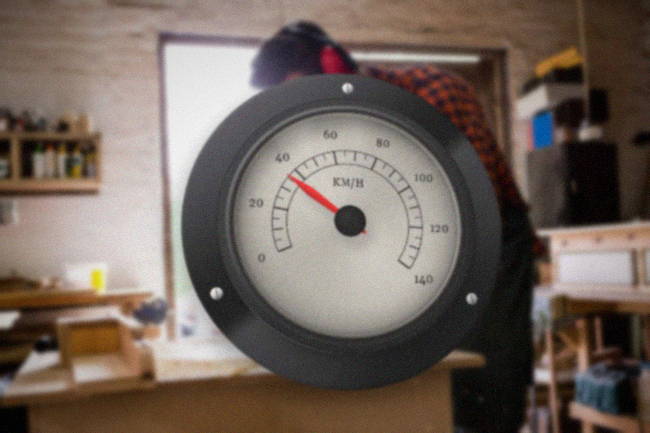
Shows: 35 km/h
